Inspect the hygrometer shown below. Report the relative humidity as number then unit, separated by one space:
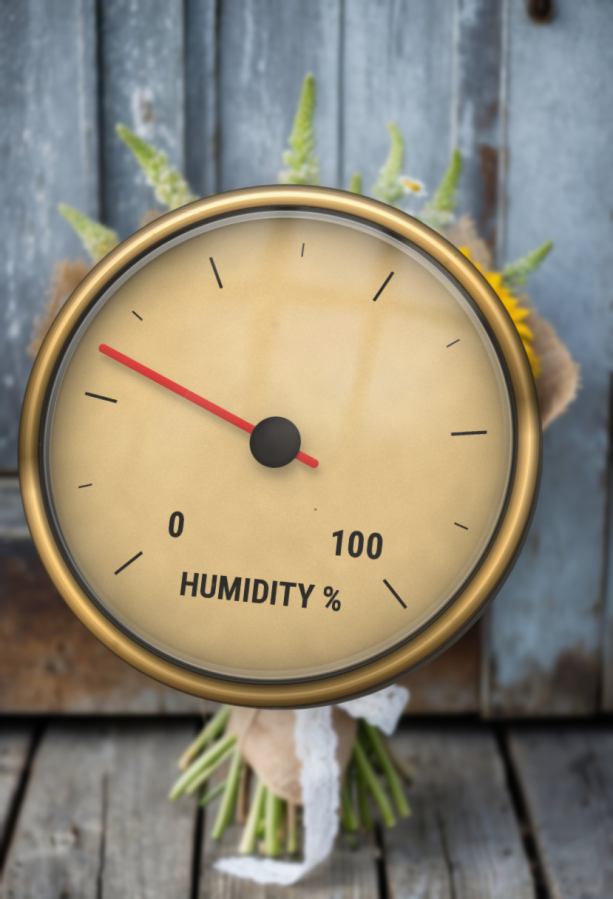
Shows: 25 %
